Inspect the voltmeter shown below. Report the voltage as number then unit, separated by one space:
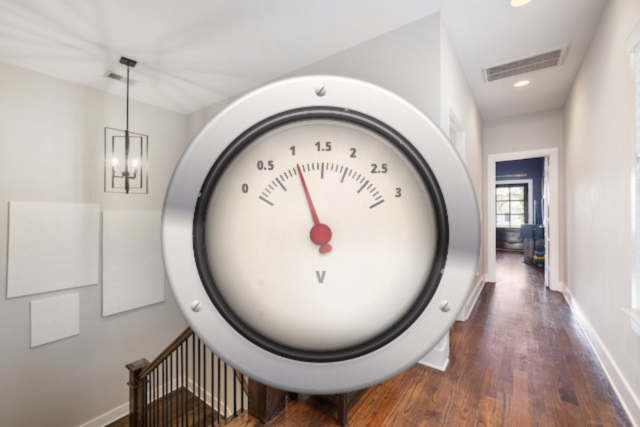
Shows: 1 V
